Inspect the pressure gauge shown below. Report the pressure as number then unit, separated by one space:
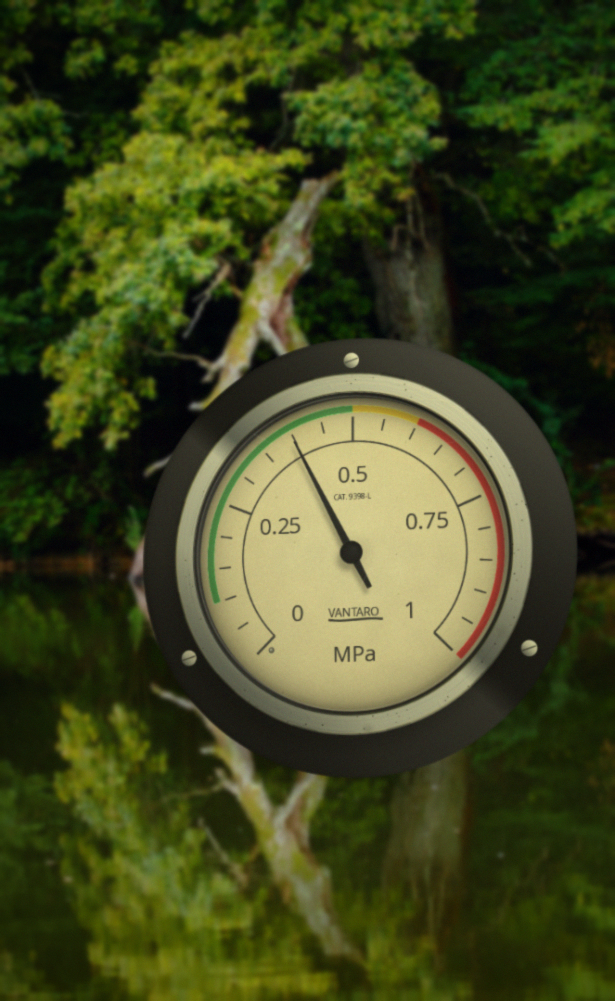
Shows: 0.4 MPa
